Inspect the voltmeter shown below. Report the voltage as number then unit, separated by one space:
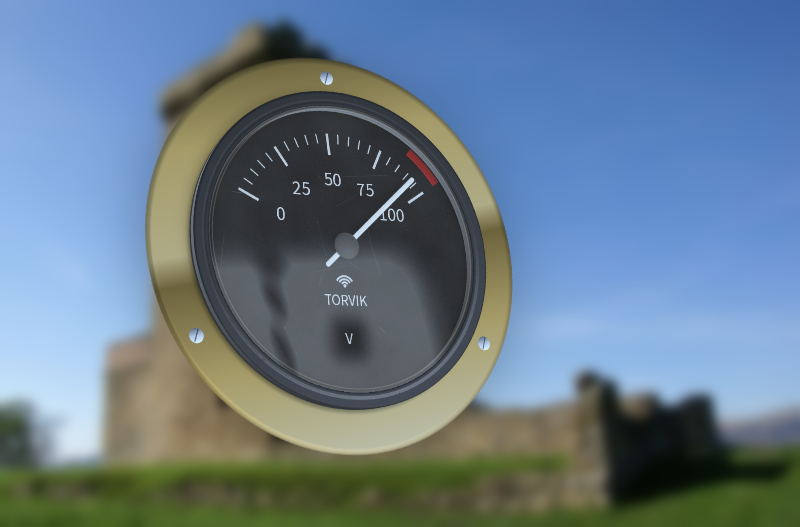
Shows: 92.5 V
